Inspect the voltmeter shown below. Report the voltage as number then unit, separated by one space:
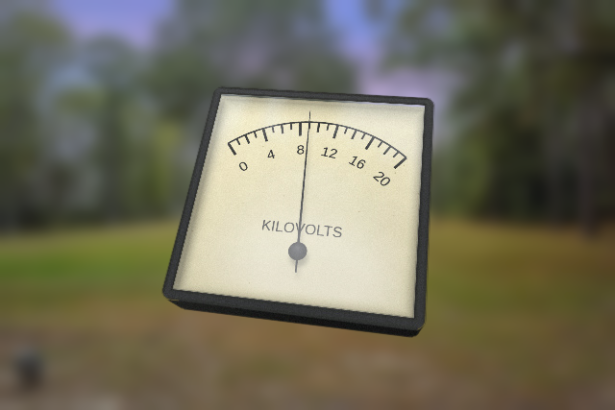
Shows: 9 kV
